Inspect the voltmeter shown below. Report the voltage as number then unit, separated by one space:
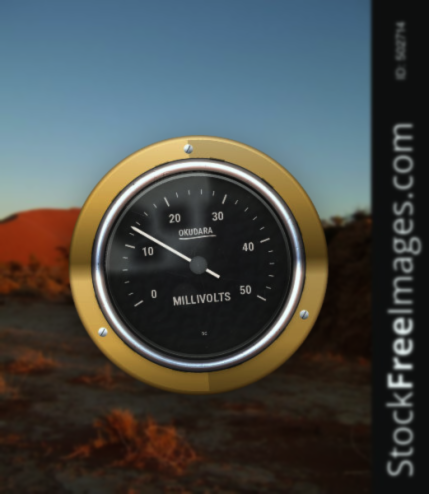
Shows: 13 mV
